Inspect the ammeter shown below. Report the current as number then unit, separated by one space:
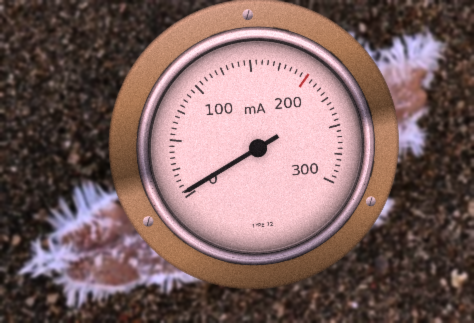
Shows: 5 mA
